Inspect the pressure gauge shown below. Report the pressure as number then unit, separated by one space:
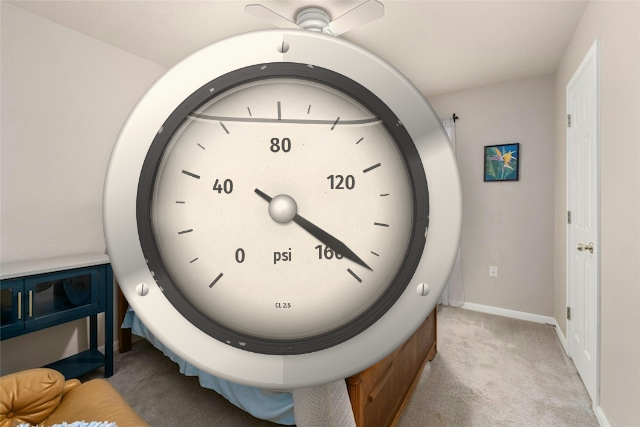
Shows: 155 psi
